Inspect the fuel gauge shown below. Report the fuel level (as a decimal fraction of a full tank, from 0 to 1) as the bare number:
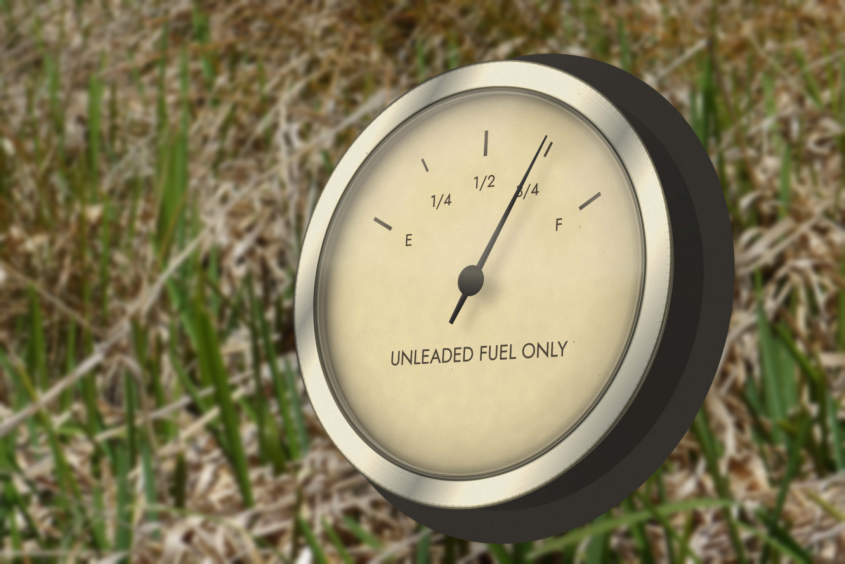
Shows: 0.75
